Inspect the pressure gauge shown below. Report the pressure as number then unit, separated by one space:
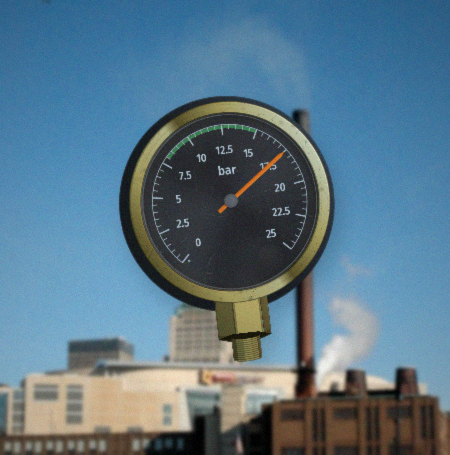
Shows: 17.5 bar
